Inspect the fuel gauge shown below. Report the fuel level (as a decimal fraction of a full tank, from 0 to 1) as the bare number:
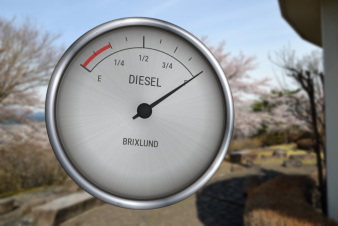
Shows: 1
